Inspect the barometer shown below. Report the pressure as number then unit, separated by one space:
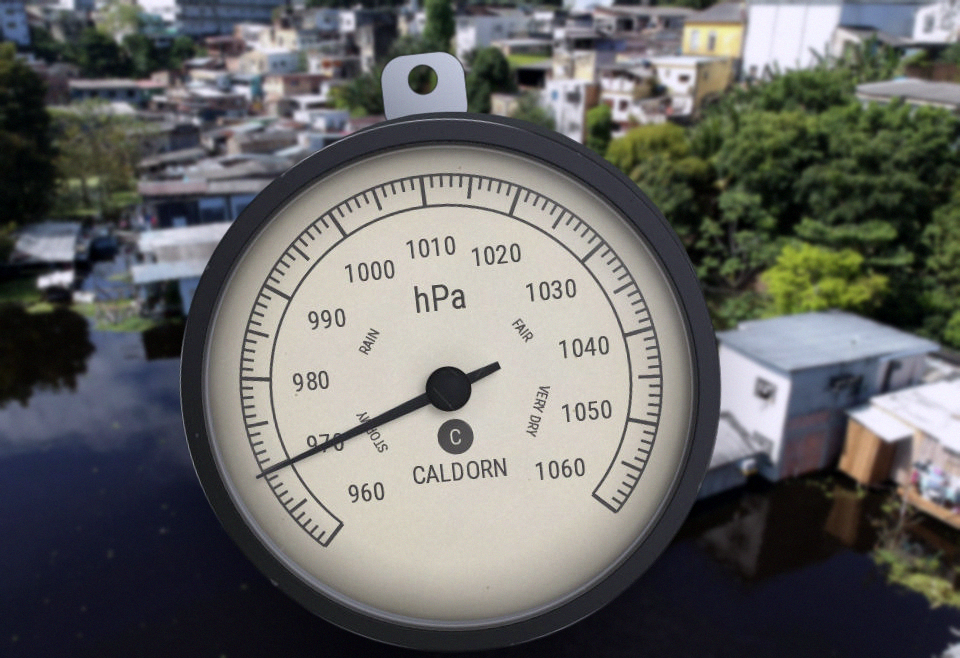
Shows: 970 hPa
